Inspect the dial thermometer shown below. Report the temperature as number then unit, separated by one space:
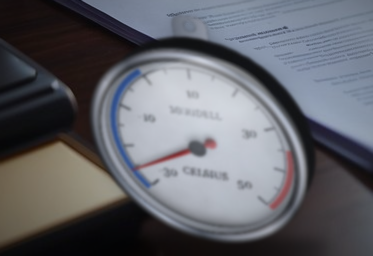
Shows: -25 °C
